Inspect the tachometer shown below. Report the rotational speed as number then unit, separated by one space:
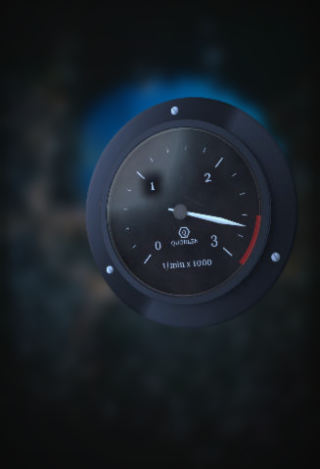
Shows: 2700 rpm
